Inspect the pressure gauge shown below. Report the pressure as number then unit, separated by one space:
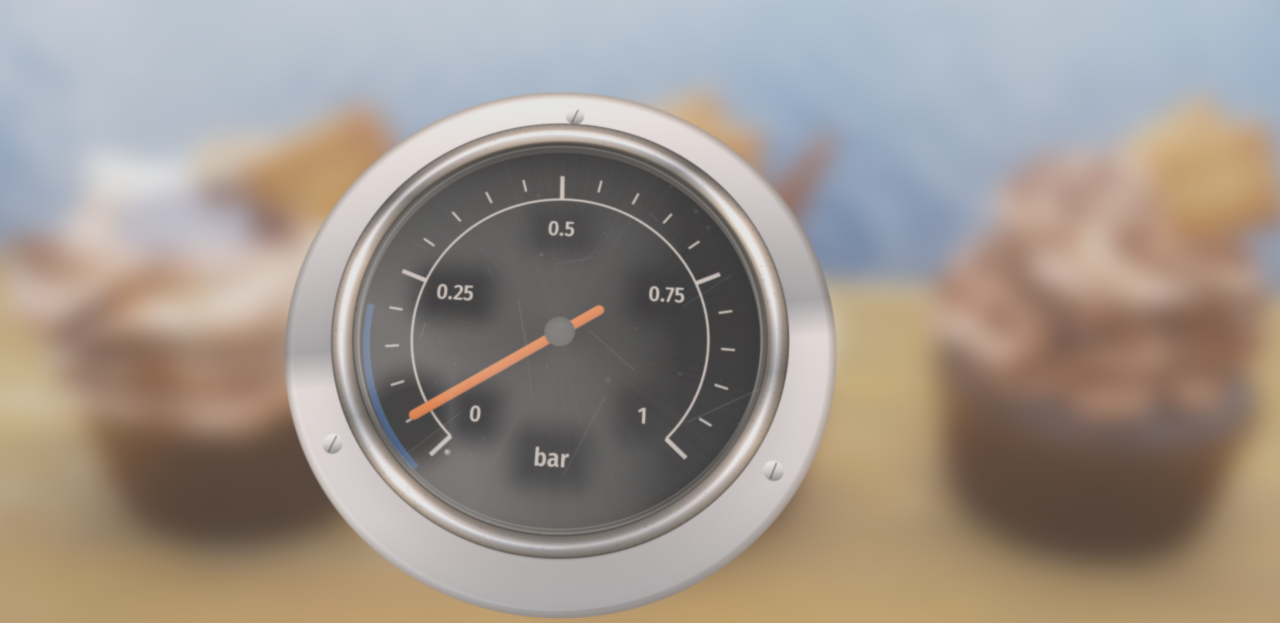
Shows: 0.05 bar
